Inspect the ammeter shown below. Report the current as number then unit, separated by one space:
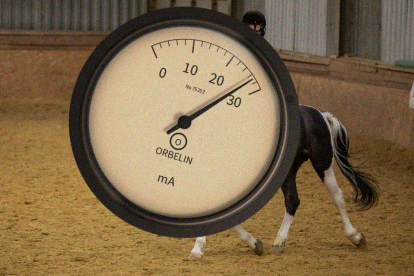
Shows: 27 mA
